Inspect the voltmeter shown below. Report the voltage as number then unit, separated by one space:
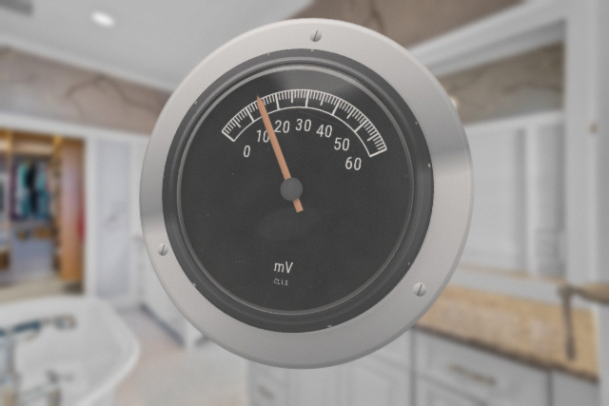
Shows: 15 mV
